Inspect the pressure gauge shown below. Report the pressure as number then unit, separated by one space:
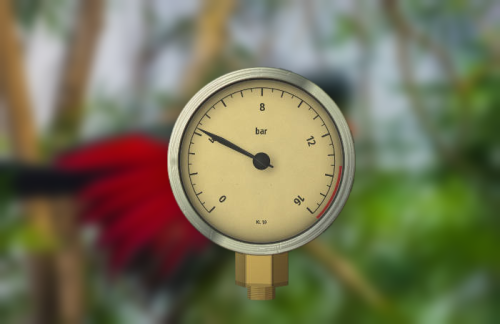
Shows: 4.25 bar
